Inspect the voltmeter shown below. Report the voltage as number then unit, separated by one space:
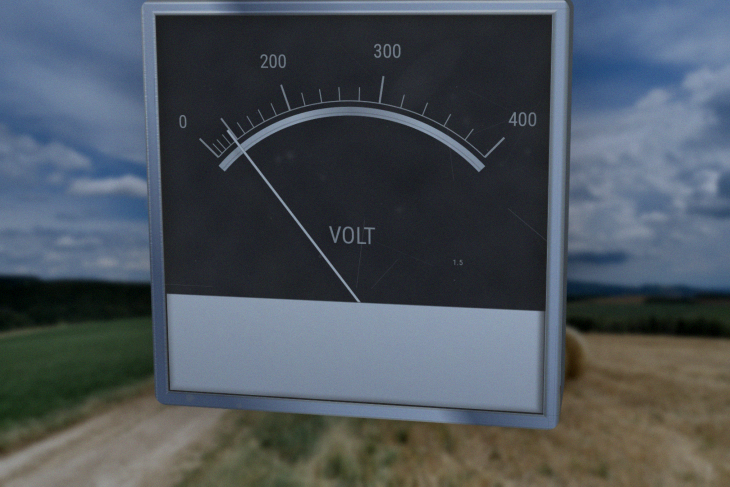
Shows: 100 V
